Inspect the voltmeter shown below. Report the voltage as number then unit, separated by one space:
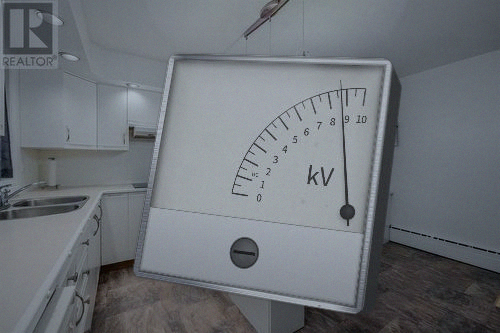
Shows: 8.75 kV
